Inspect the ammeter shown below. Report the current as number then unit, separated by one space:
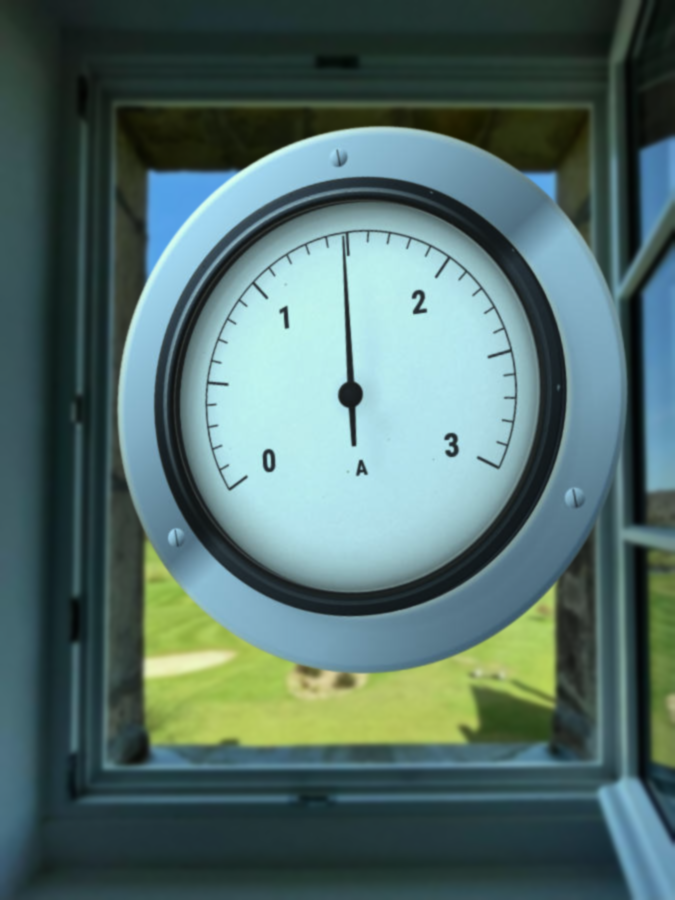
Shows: 1.5 A
